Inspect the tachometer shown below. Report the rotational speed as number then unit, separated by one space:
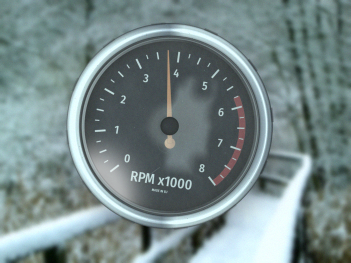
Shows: 3750 rpm
